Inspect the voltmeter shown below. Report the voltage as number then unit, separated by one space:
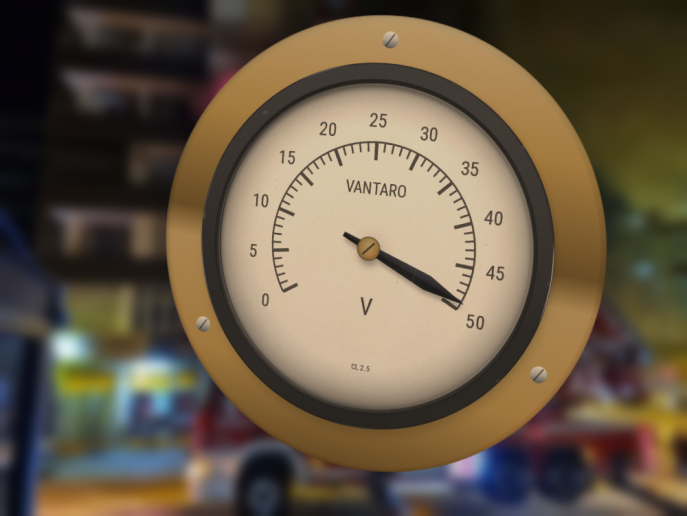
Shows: 49 V
